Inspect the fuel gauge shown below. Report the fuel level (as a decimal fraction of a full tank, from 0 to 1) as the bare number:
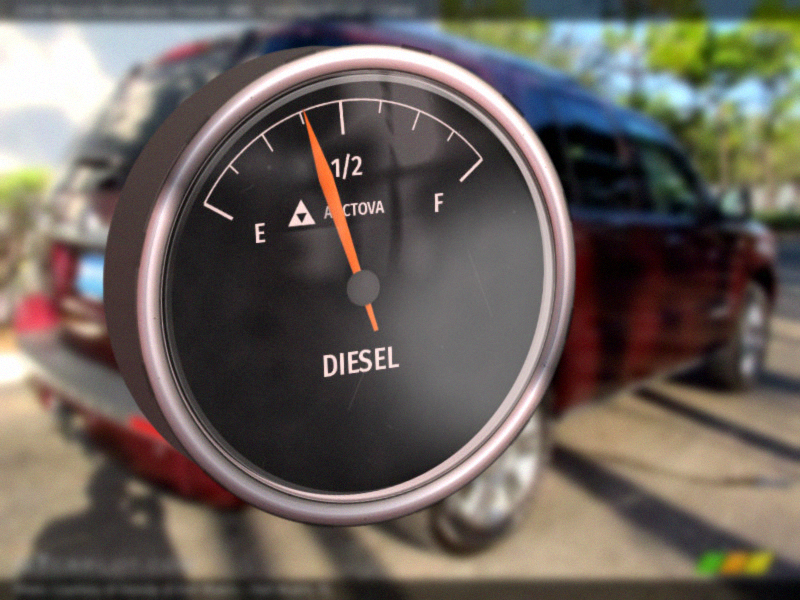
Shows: 0.375
